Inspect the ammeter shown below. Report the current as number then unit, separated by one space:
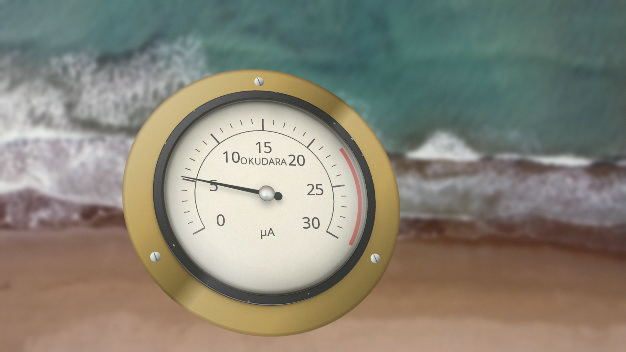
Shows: 5 µA
